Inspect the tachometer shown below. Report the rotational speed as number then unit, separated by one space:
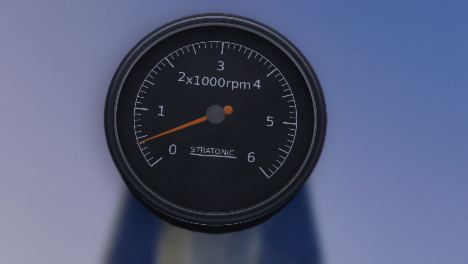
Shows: 400 rpm
